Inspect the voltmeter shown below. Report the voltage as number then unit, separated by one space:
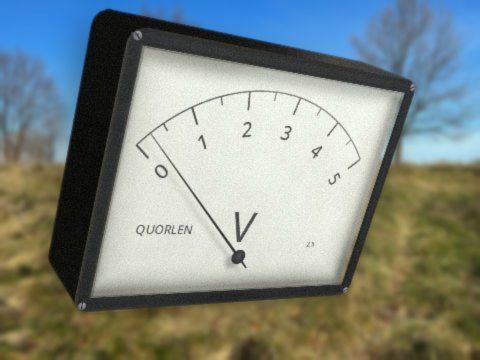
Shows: 0.25 V
